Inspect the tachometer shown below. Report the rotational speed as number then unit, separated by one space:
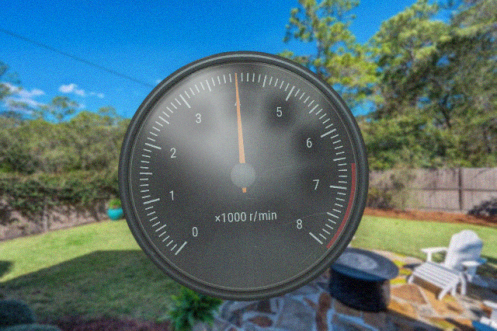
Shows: 4000 rpm
